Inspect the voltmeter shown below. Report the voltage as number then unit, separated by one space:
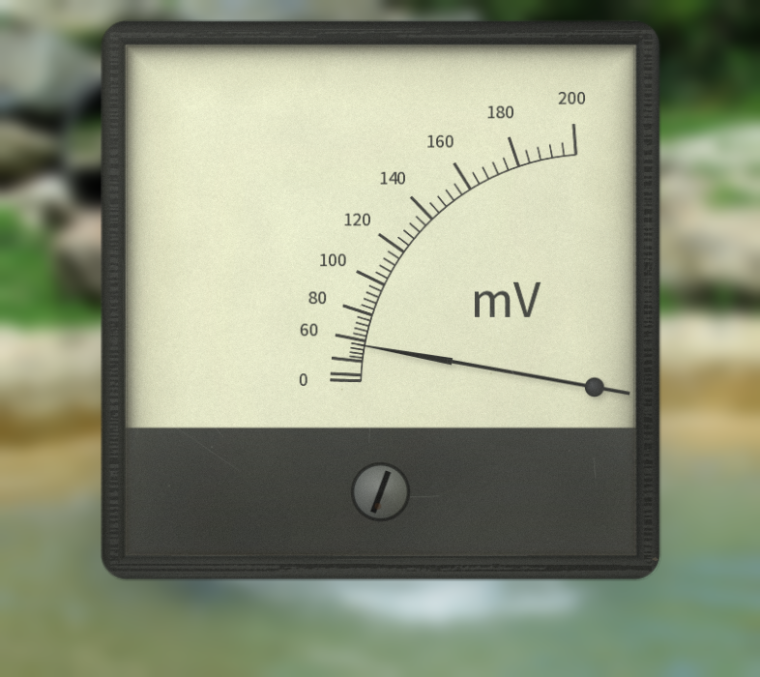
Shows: 56 mV
